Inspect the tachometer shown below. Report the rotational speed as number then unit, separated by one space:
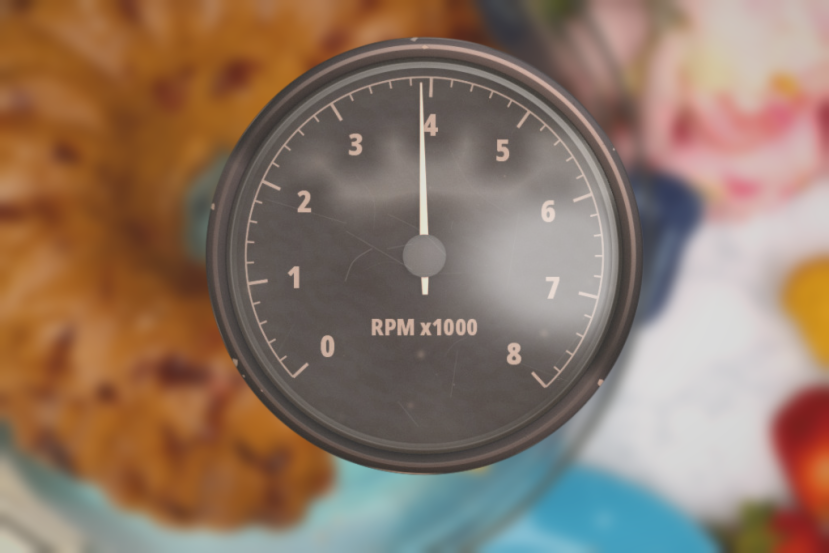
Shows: 3900 rpm
